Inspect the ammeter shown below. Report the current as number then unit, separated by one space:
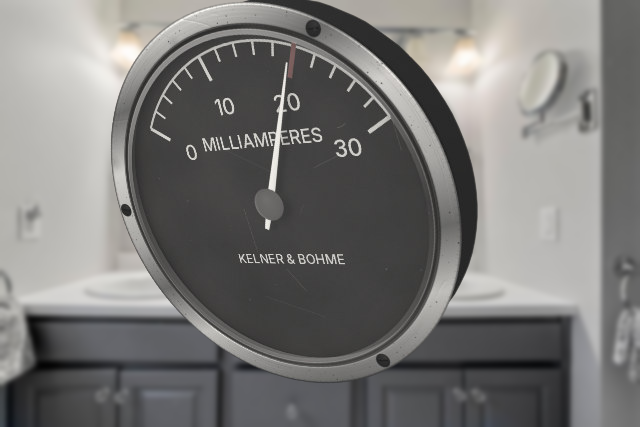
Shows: 20 mA
